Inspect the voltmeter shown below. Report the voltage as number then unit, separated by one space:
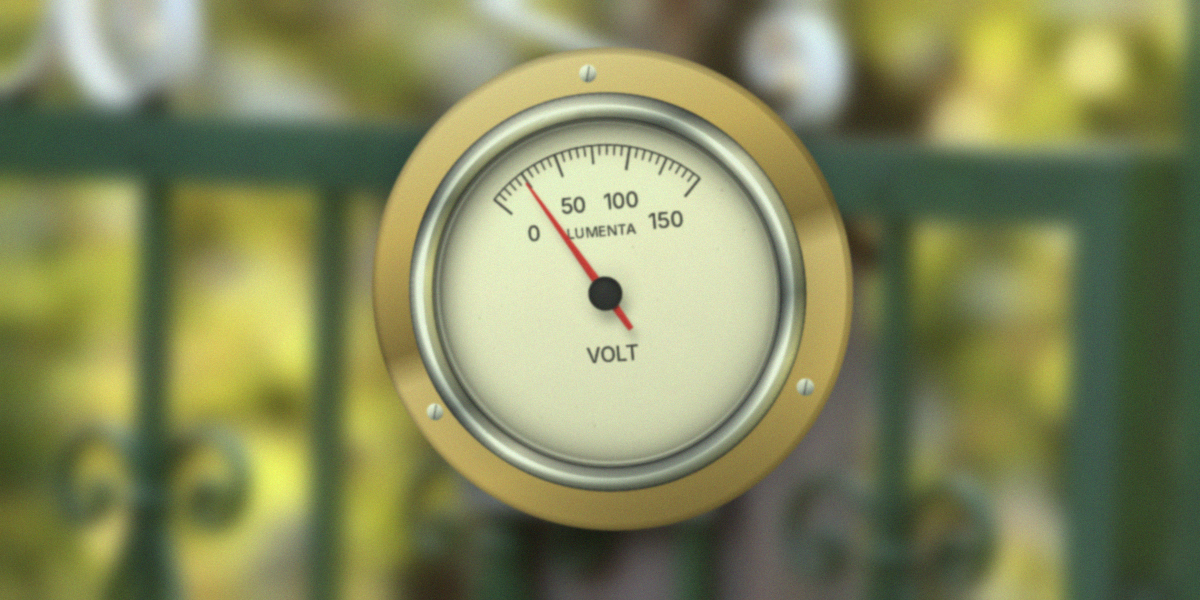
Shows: 25 V
